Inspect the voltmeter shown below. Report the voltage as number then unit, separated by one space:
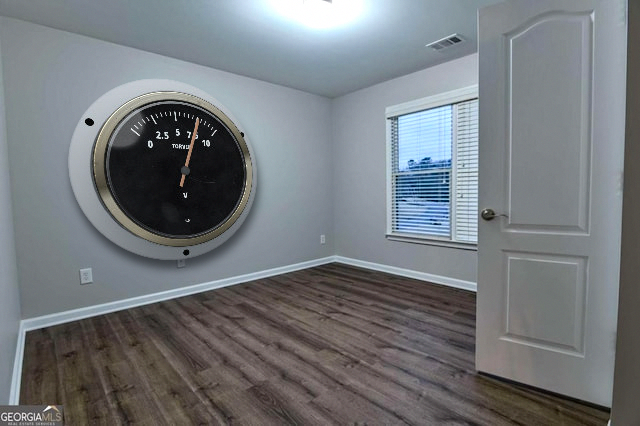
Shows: 7.5 V
